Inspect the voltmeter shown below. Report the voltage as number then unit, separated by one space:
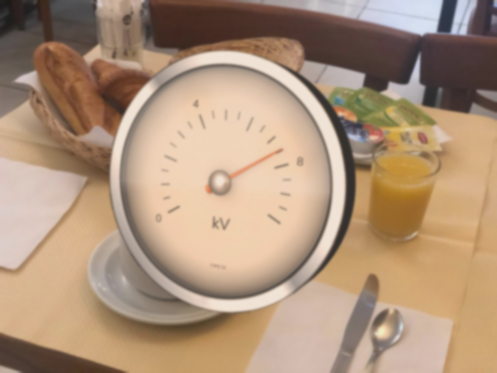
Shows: 7.5 kV
